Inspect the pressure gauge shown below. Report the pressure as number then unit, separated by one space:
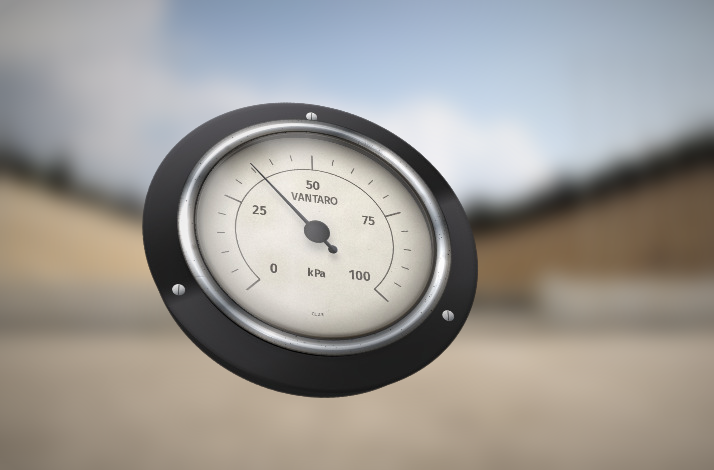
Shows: 35 kPa
